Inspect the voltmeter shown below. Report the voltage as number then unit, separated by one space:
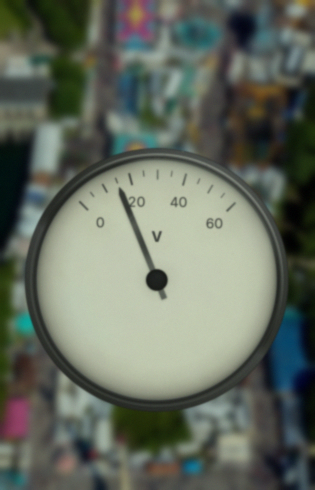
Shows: 15 V
